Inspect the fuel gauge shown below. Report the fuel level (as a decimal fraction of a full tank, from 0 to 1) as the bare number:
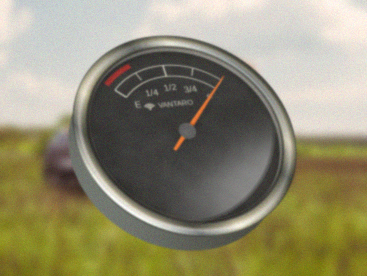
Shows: 1
